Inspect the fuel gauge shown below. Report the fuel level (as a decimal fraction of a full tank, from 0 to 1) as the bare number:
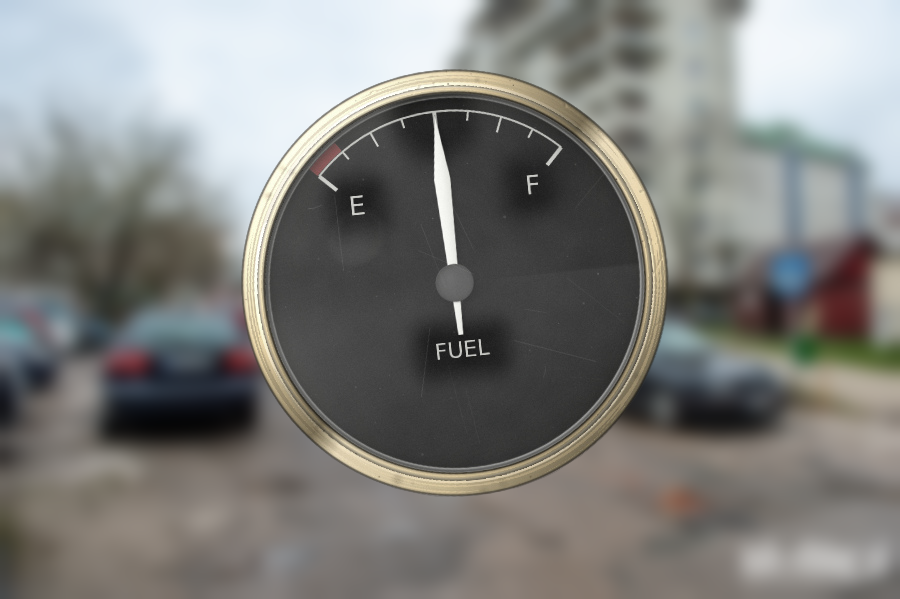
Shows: 0.5
